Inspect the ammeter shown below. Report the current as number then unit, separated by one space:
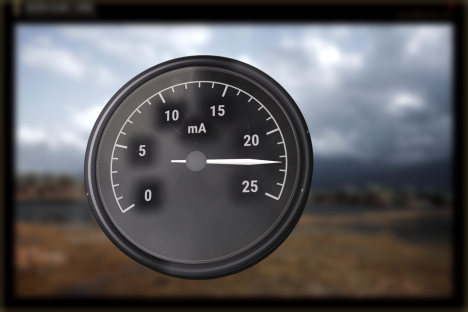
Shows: 22.5 mA
